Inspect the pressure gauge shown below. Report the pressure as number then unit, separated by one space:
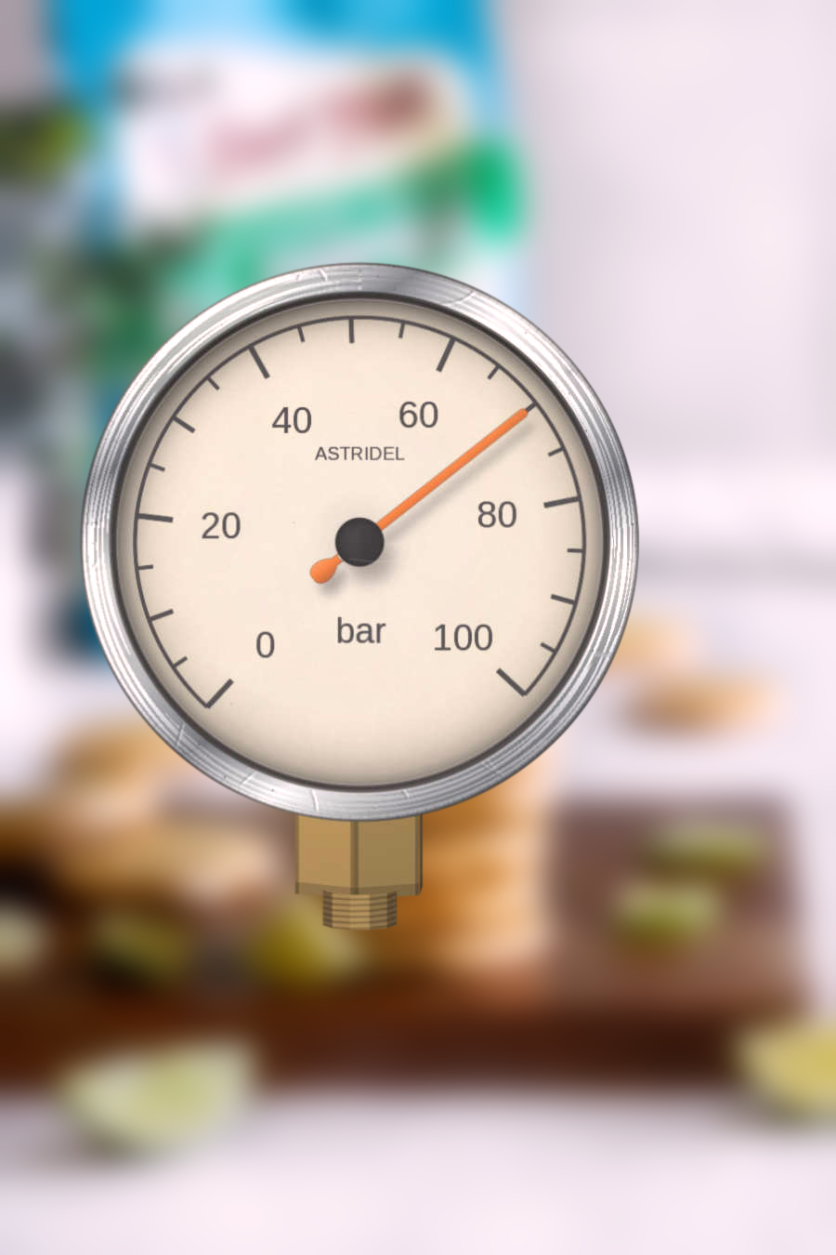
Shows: 70 bar
